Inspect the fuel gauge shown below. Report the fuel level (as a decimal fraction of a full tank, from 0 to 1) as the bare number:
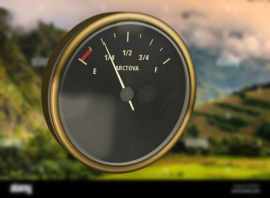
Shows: 0.25
